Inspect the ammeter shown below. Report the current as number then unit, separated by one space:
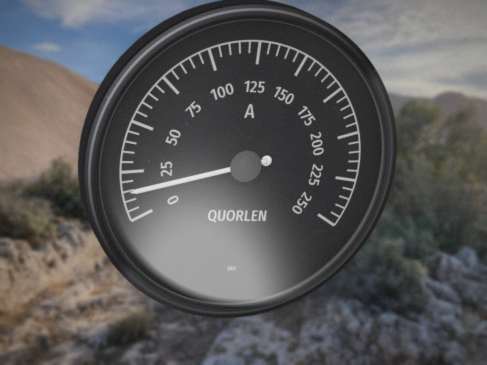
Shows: 15 A
